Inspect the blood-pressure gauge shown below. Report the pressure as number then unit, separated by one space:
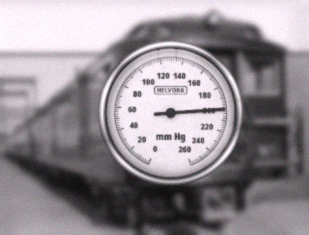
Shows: 200 mmHg
